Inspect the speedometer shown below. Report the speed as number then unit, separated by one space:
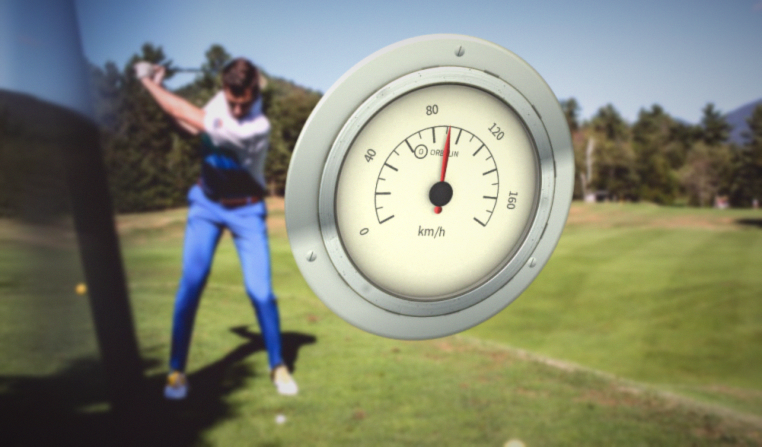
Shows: 90 km/h
